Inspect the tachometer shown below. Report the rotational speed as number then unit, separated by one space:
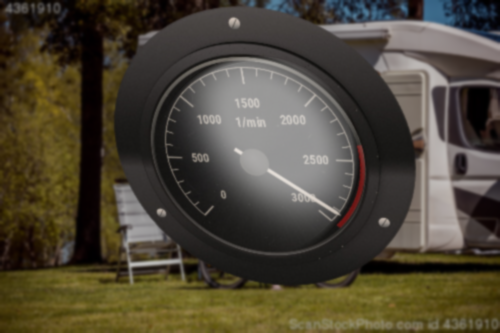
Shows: 2900 rpm
